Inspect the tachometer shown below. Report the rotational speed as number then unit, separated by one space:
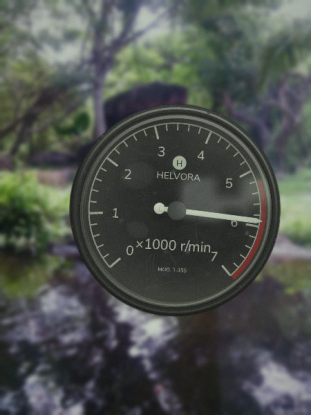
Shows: 5900 rpm
